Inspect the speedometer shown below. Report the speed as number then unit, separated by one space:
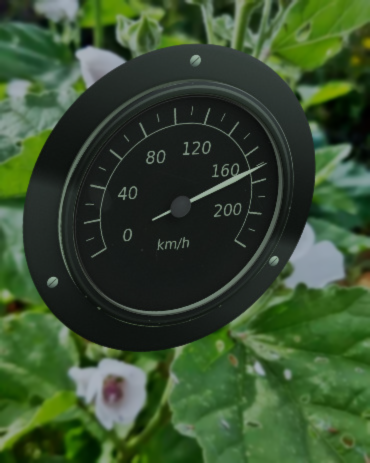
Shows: 170 km/h
